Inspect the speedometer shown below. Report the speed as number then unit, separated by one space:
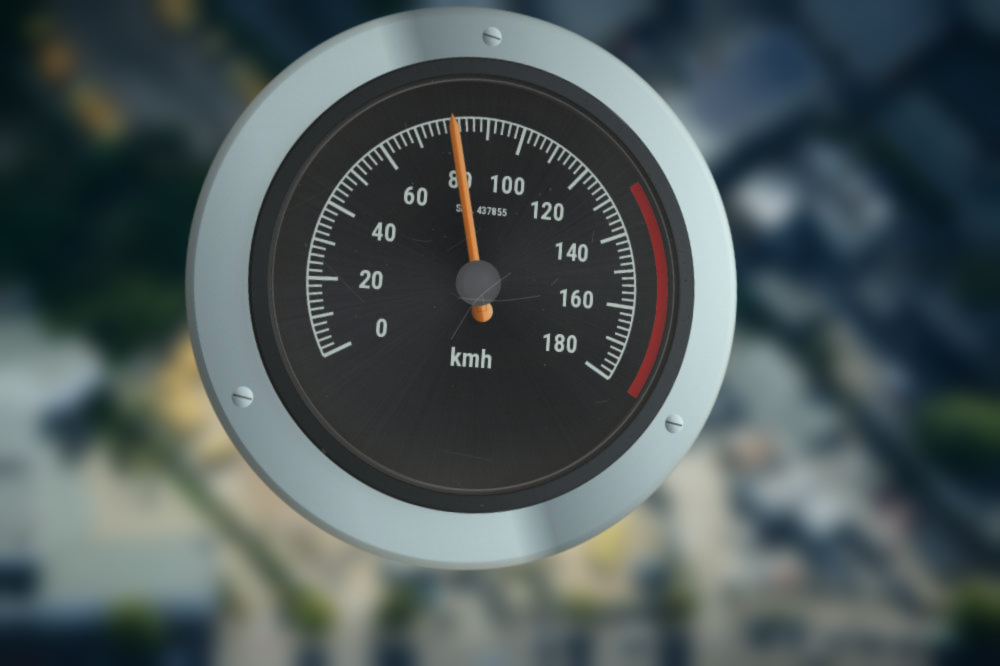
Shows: 80 km/h
